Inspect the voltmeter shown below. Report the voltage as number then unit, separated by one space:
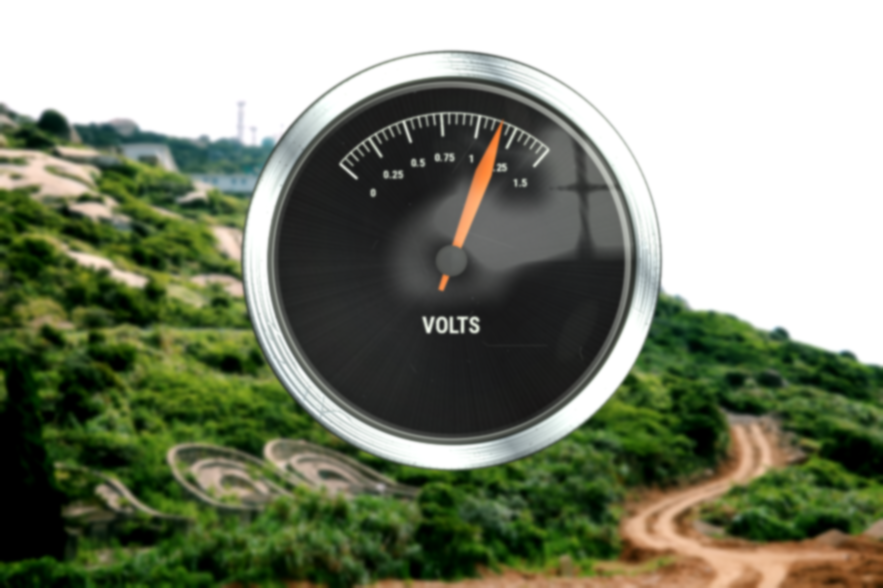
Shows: 1.15 V
